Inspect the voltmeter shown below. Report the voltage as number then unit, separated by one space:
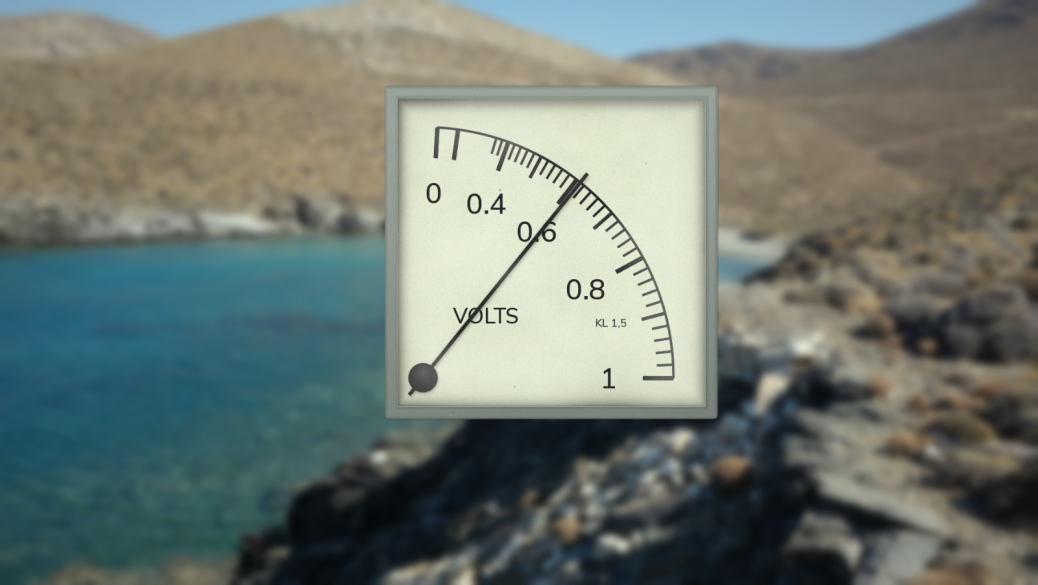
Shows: 0.61 V
